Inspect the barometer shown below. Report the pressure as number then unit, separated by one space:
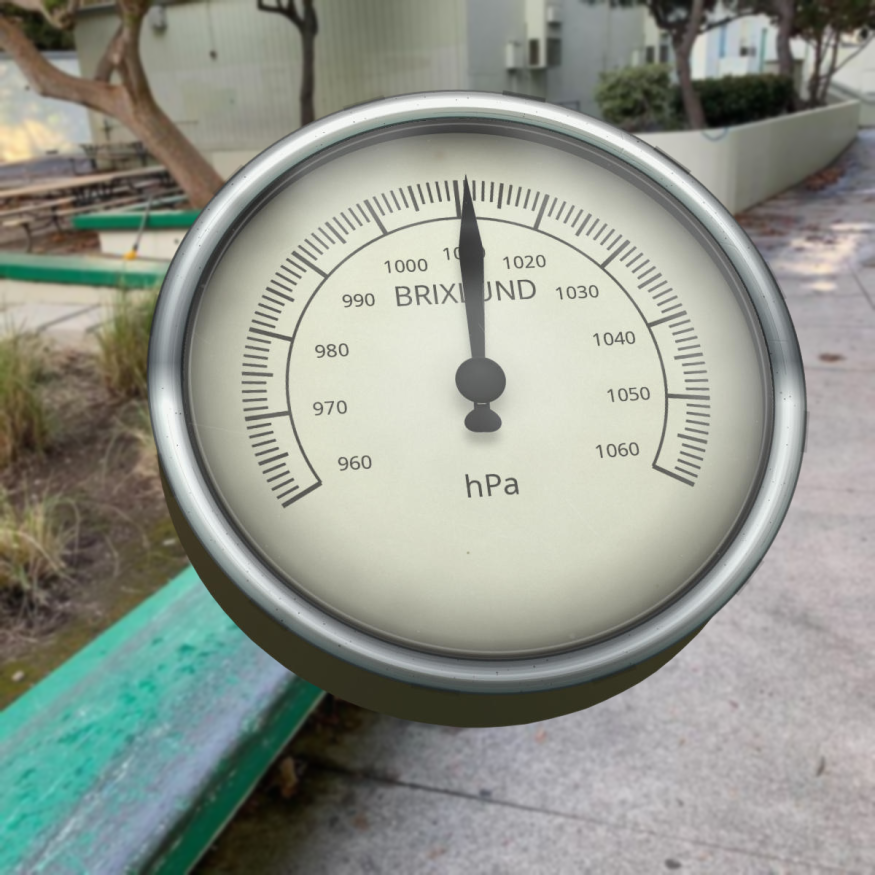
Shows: 1011 hPa
